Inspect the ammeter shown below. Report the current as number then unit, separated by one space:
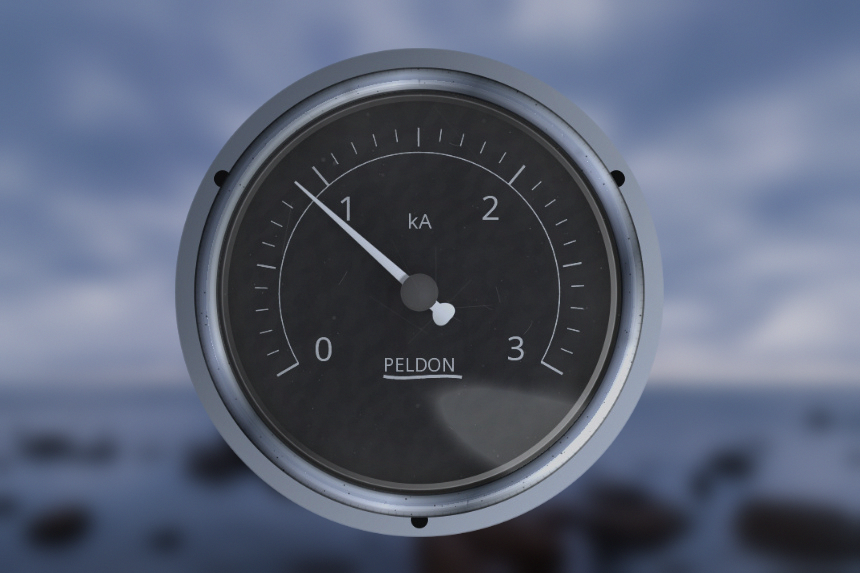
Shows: 0.9 kA
